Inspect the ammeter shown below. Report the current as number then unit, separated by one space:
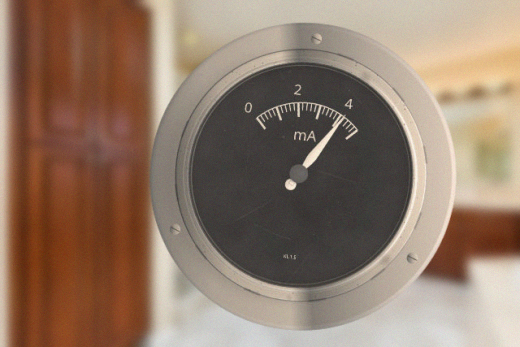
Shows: 4.2 mA
